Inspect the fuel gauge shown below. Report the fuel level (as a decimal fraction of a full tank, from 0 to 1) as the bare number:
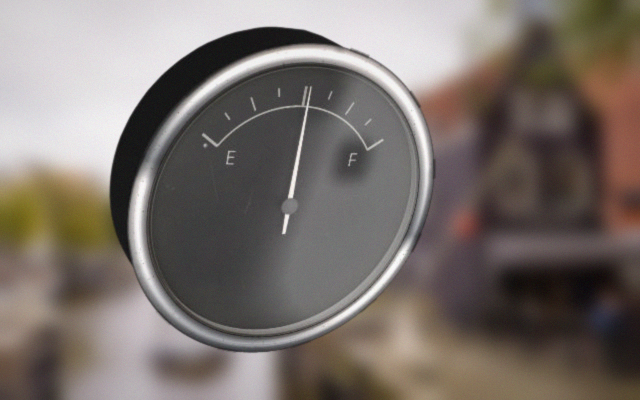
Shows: 0.5
